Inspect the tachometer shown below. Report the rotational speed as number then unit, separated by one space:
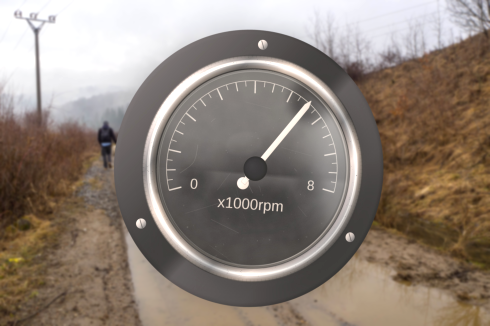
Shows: 5500 rpm
